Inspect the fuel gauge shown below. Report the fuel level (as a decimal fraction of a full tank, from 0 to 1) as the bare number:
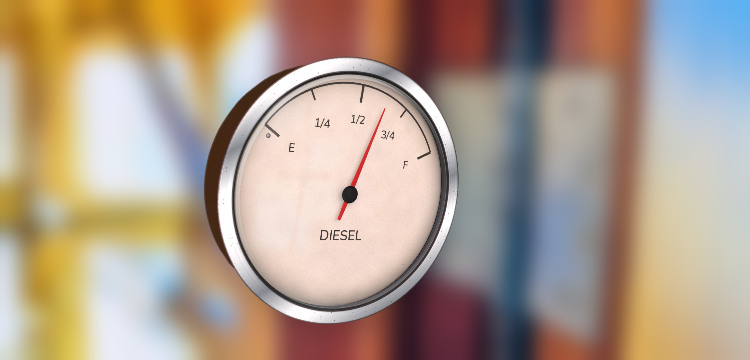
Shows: 0.625
